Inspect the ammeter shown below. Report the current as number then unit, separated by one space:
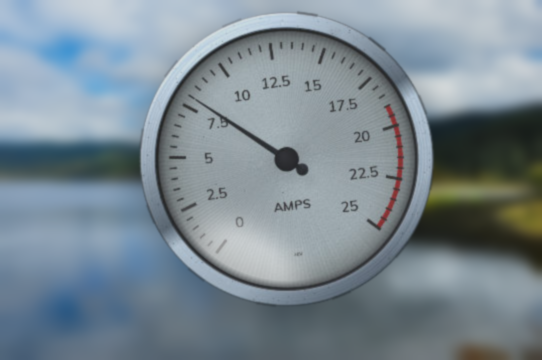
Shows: 8 A
